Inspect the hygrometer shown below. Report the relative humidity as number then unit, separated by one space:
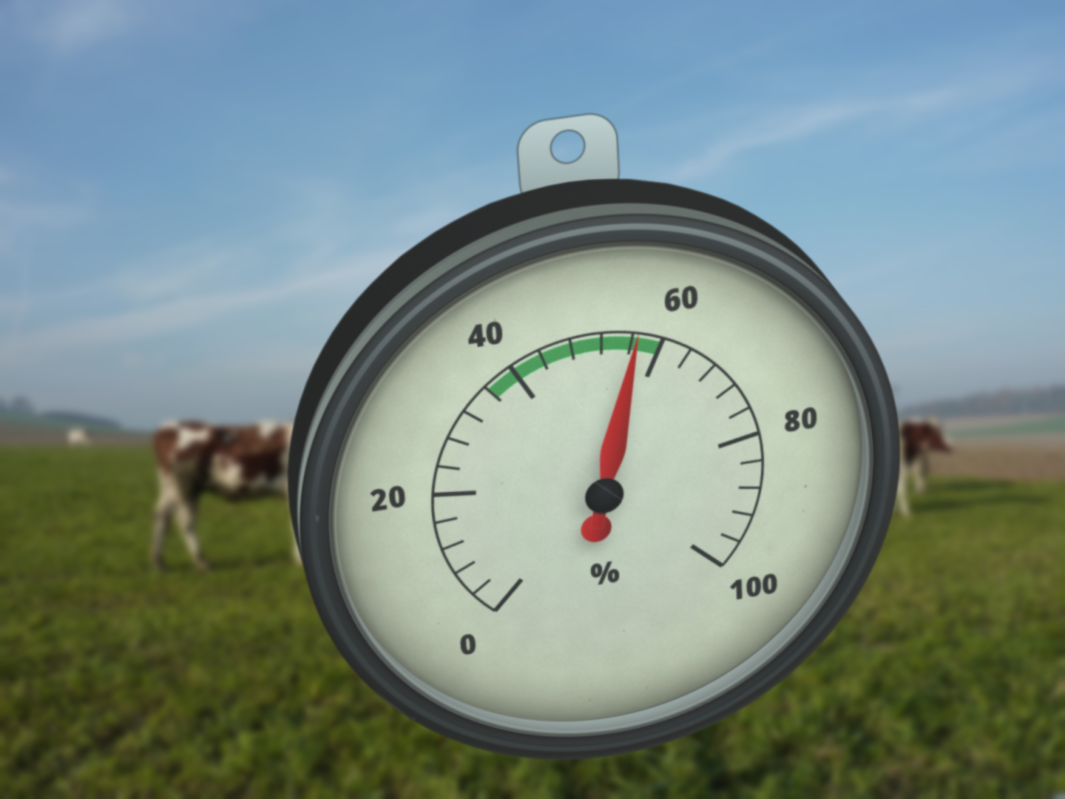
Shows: 56 %
